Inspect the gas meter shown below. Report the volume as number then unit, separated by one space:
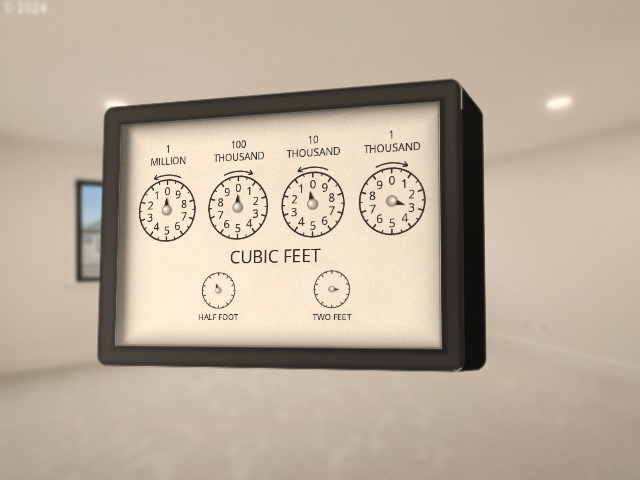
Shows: 300 ft³
